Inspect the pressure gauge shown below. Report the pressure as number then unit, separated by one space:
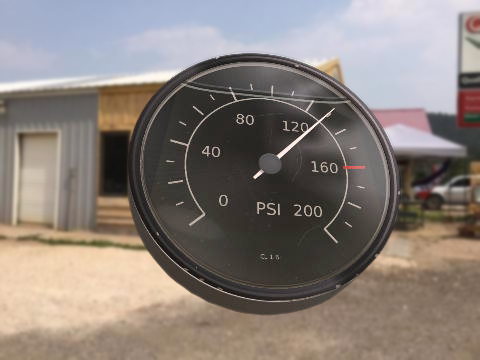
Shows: 130 psi
